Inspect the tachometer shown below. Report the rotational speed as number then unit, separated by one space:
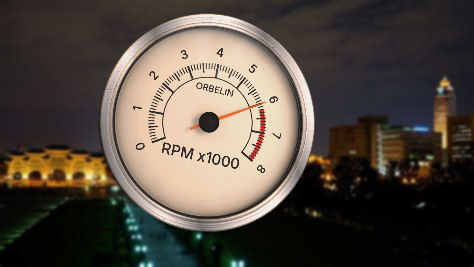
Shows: 6000 rpm
